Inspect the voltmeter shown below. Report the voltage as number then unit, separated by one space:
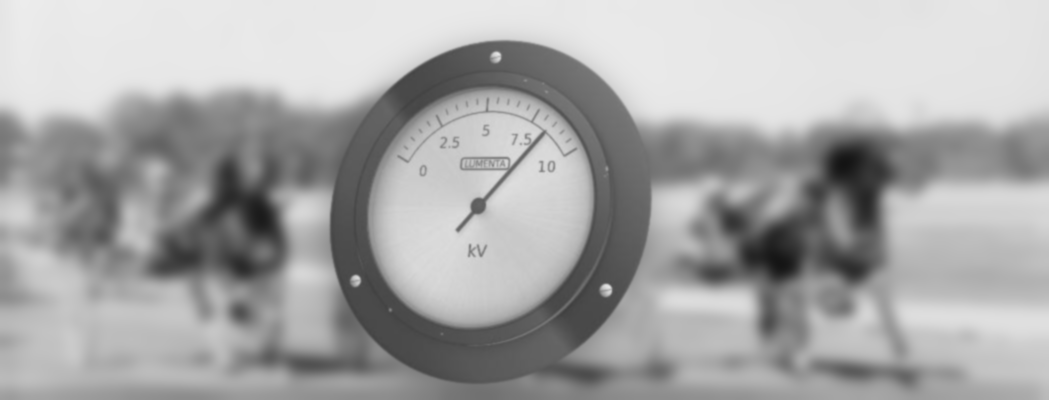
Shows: 8.5 kV
